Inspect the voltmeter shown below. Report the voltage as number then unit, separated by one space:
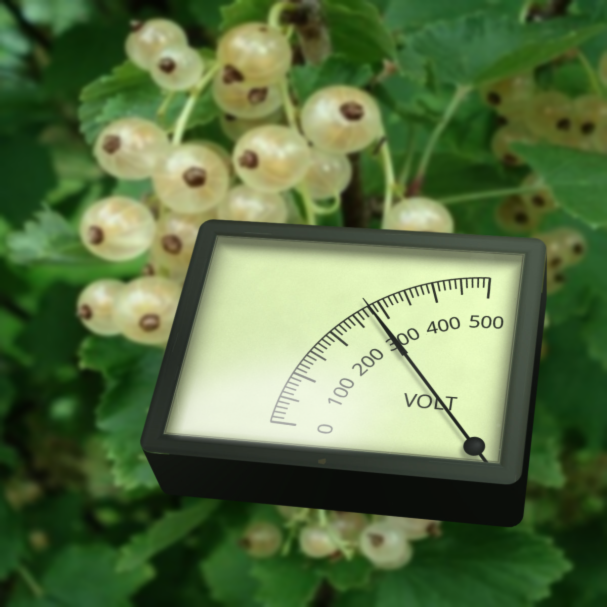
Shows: 280 V
